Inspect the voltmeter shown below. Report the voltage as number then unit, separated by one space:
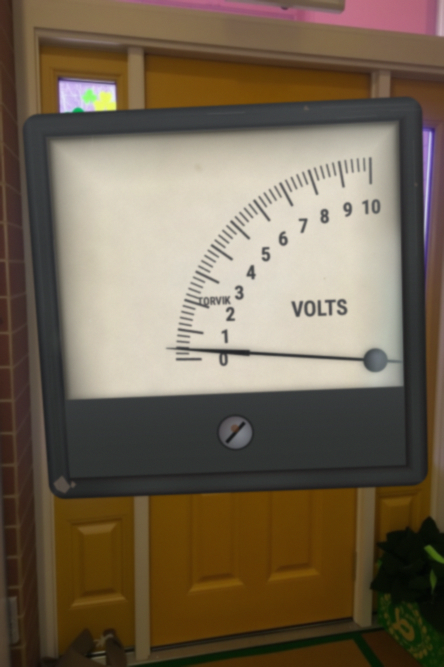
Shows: 0.4 V
